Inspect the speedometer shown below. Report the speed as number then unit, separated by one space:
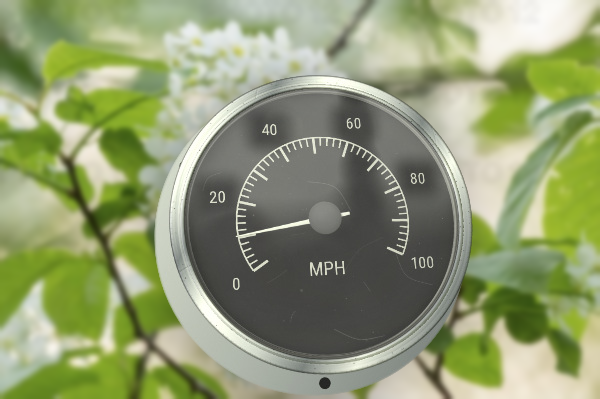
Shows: 10 mph
